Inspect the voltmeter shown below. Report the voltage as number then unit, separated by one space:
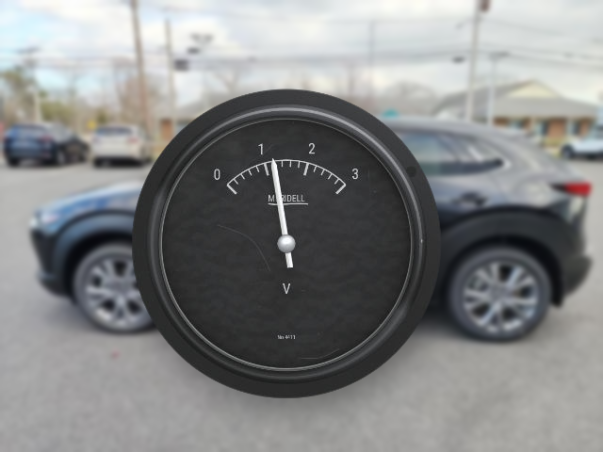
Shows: 1.2 V
